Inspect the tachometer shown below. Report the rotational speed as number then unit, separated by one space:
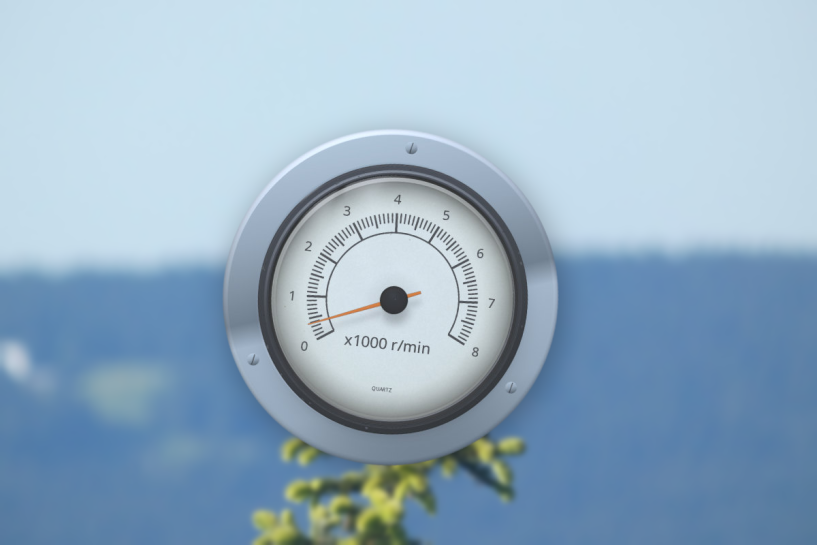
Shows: 400 rpm
